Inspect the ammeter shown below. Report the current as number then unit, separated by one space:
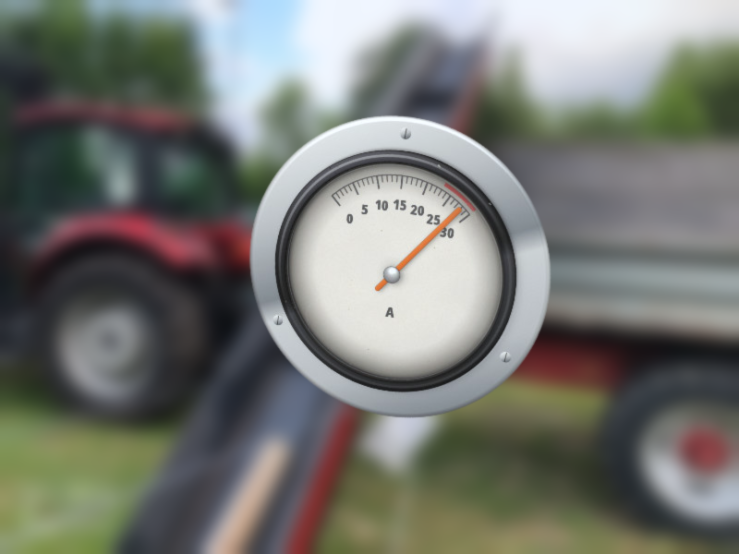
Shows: 28 A
